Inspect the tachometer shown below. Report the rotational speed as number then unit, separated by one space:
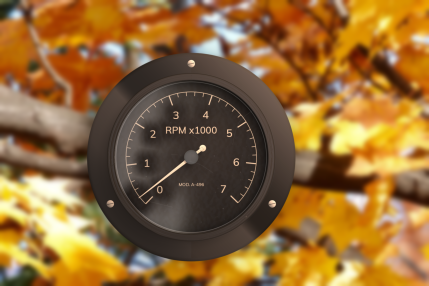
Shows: 200 rpm
